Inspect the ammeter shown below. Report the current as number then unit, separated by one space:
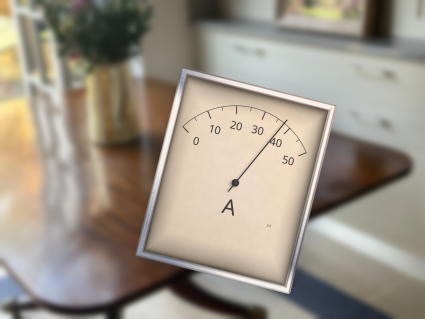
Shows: 37.5 A
